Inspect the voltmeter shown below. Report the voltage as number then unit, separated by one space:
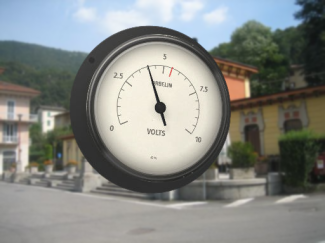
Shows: 4 V
